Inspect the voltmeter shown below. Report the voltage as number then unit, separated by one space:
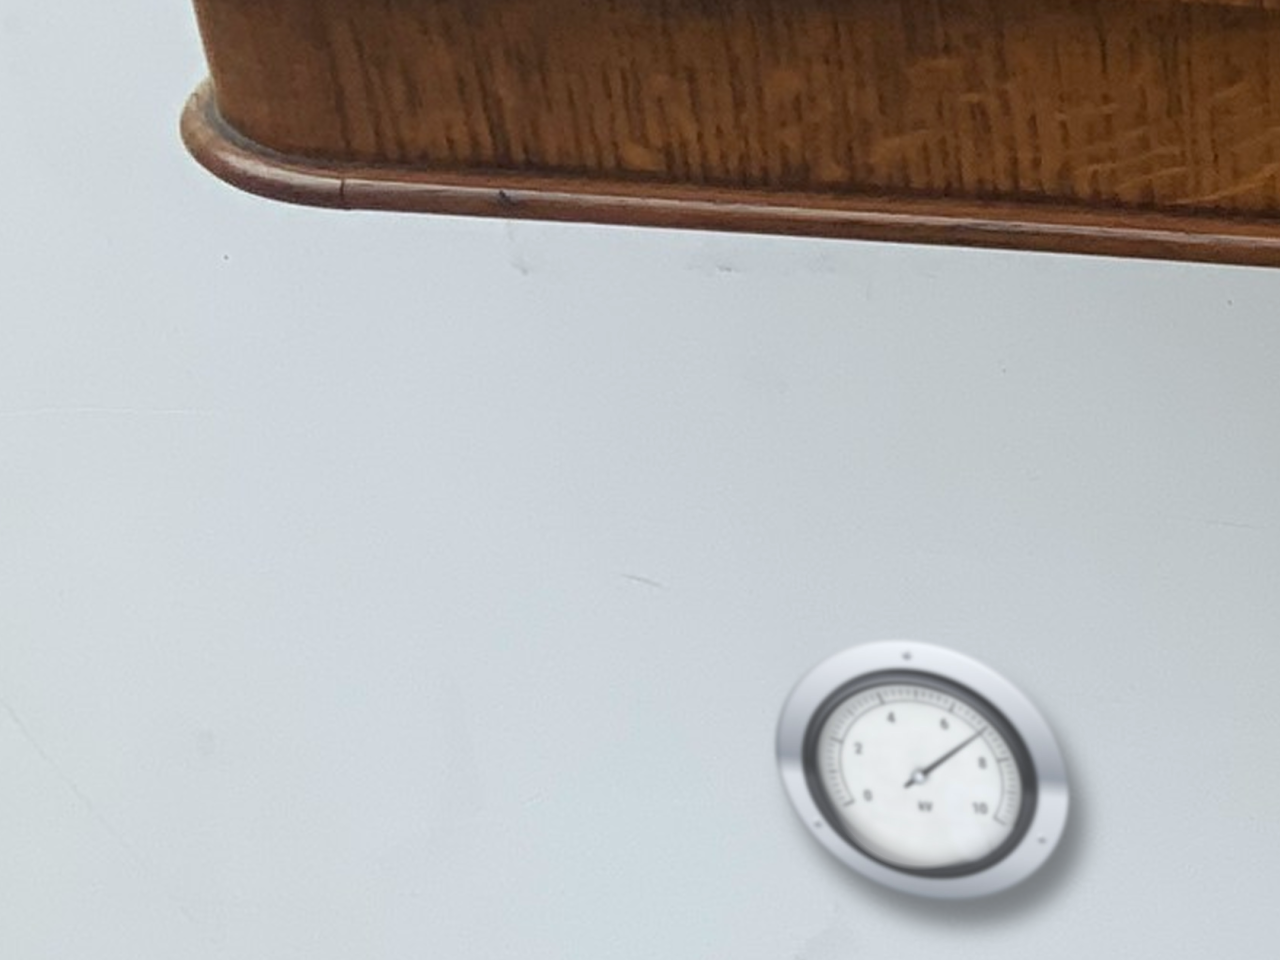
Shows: 7 kV
